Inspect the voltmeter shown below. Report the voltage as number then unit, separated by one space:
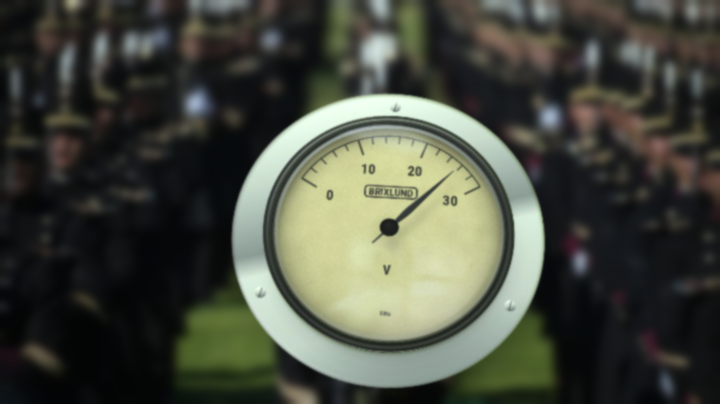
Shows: 26 V
